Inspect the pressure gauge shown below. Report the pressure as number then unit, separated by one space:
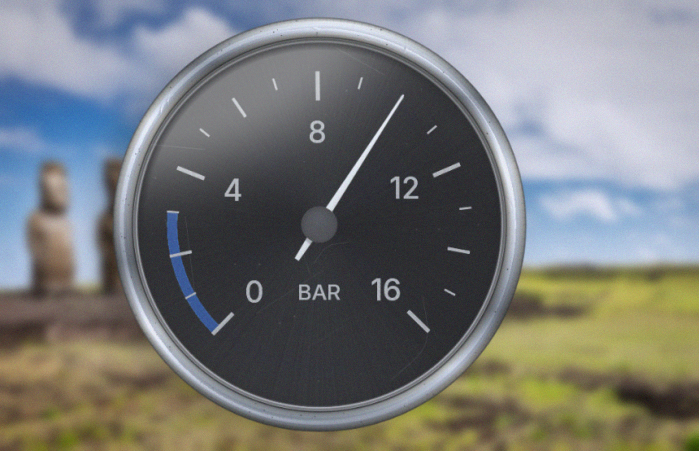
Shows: 10 bar
